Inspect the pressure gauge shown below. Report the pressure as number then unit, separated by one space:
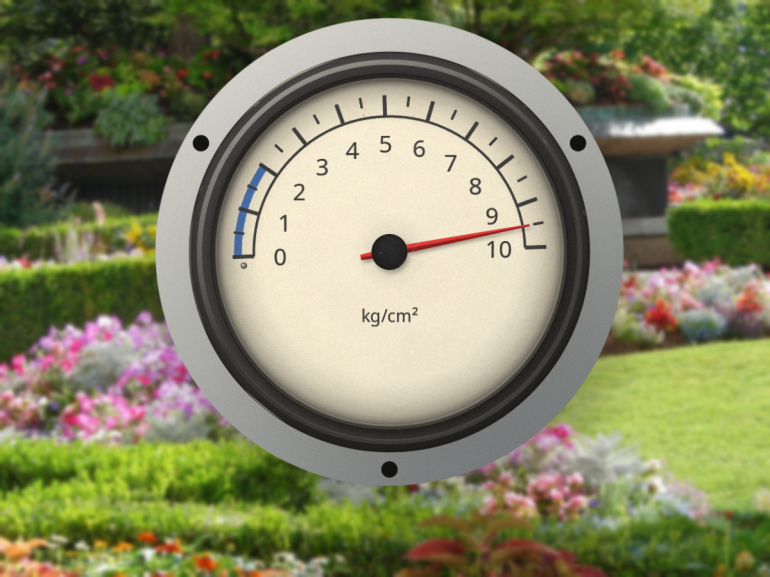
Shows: 9.5 kg/cm²
